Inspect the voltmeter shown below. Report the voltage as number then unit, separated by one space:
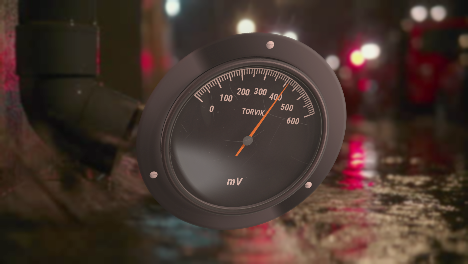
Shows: 400 mV
